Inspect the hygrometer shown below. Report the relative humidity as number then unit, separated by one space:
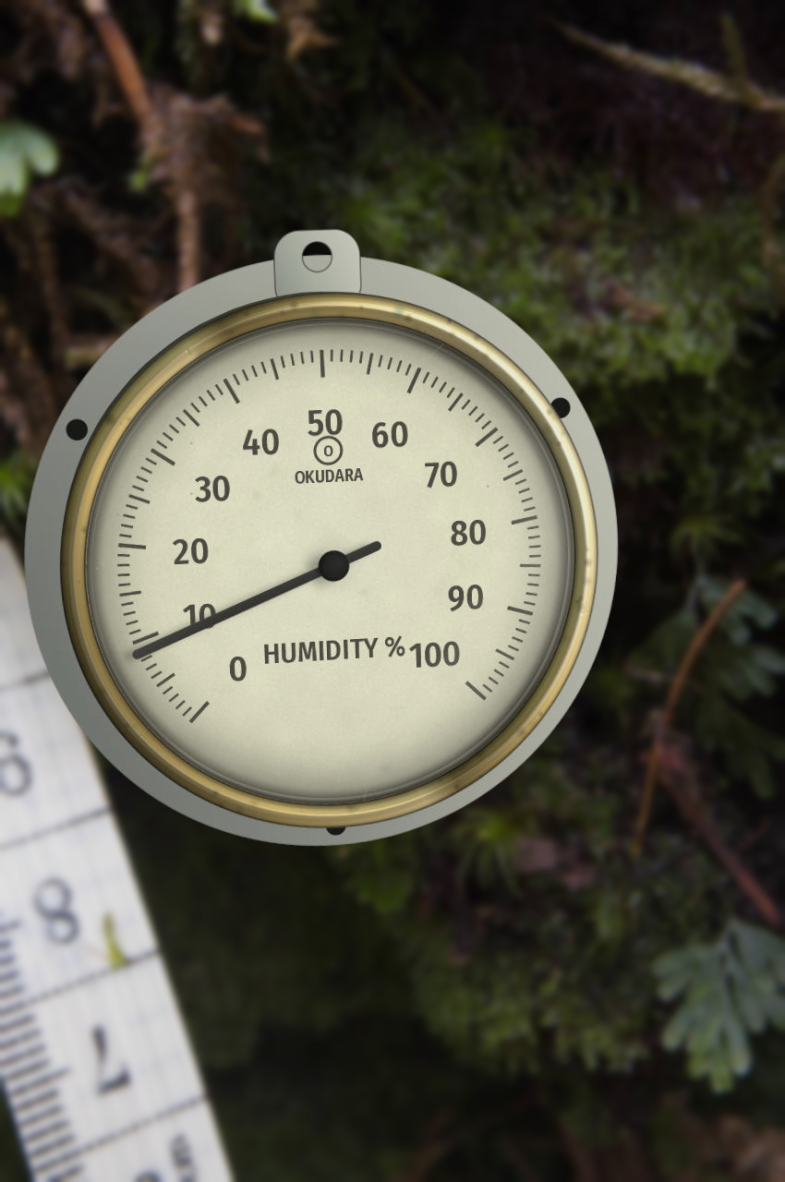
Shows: 9 %
